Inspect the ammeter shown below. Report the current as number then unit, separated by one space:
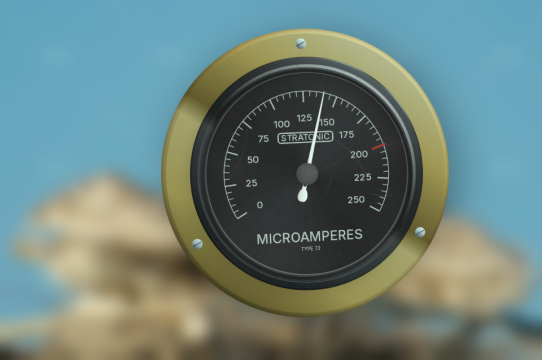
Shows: 140 µA
